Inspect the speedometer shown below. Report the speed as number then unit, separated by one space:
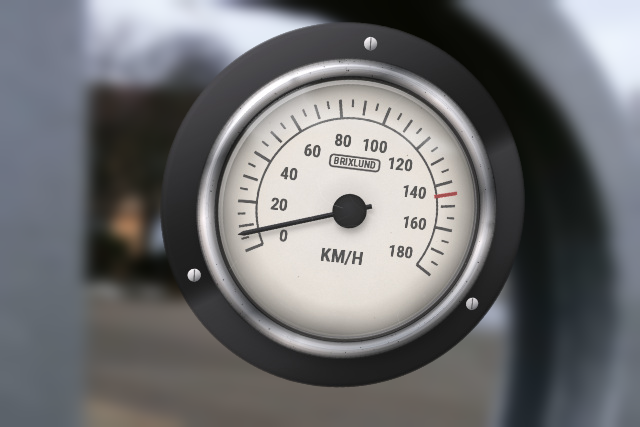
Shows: 7.5 km/h
